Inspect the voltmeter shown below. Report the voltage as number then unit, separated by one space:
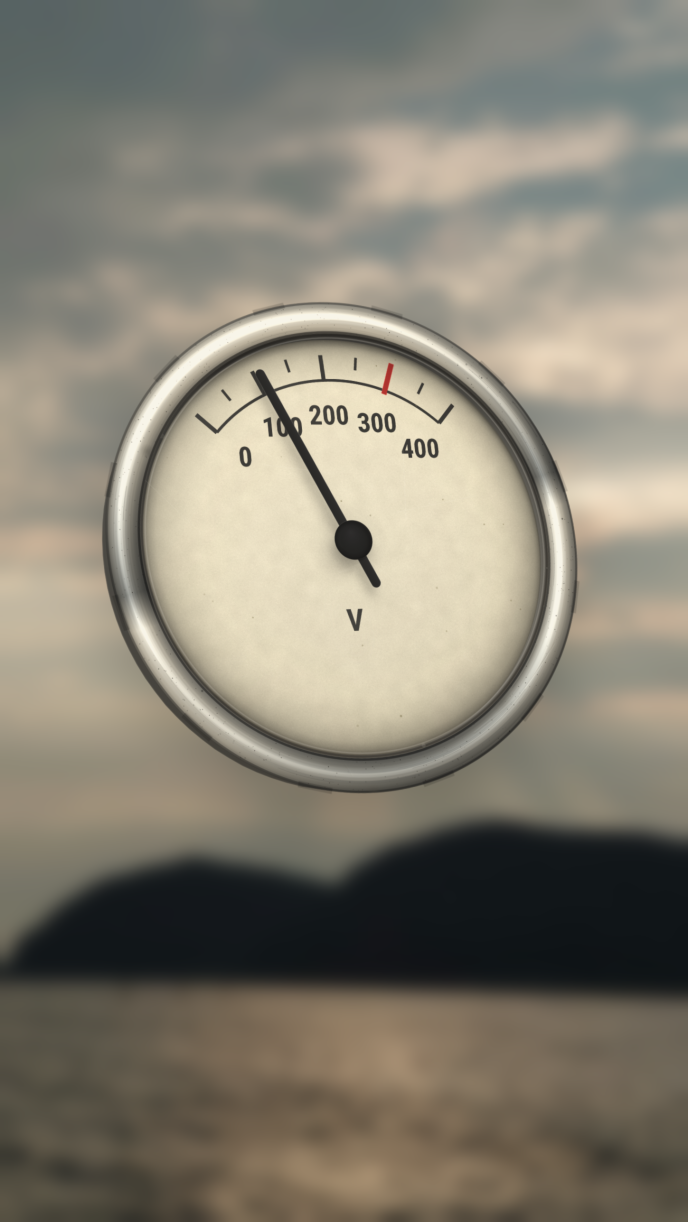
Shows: 100 V
